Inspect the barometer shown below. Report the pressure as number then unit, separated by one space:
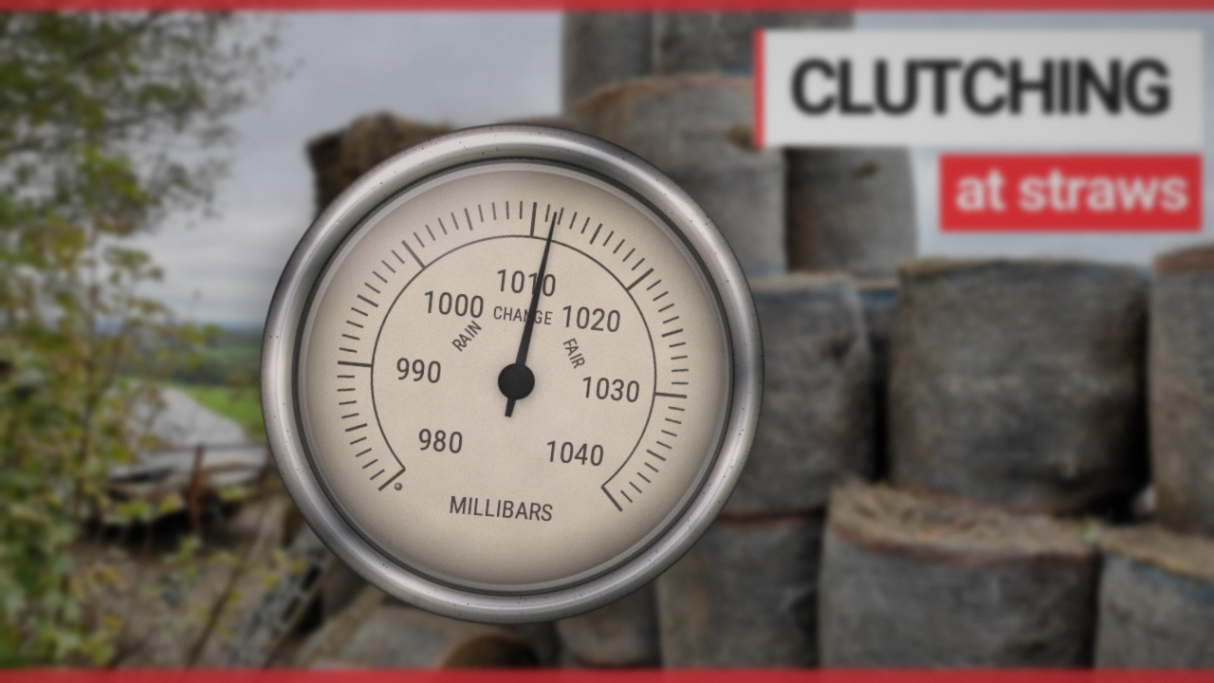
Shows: 1011.5 mbar
